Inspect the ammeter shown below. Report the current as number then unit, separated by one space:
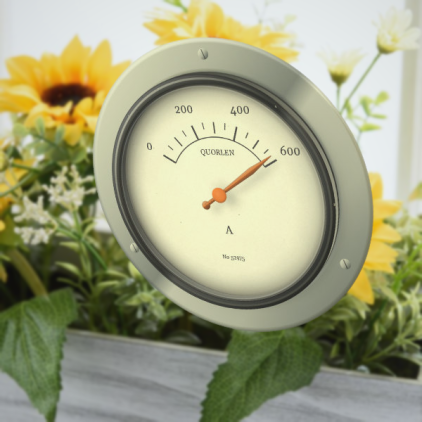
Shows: 575 A
